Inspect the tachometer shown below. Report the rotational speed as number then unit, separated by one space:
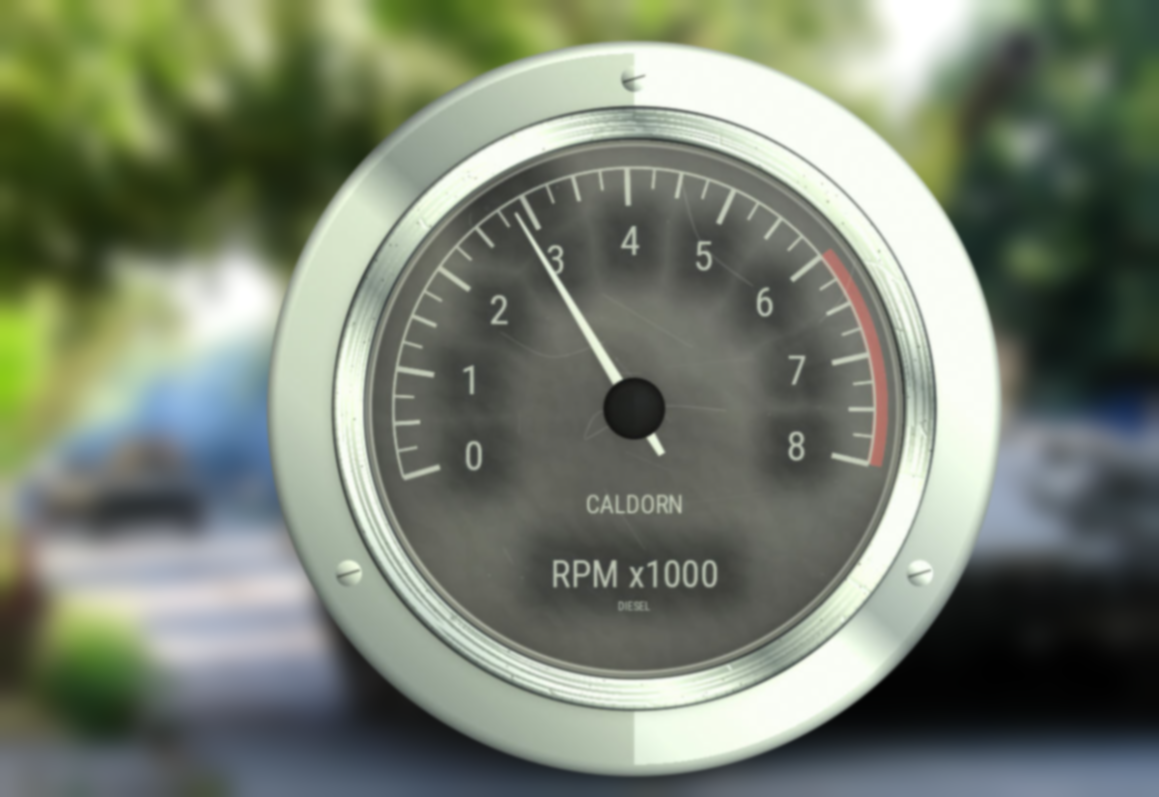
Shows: 2875 rpm
